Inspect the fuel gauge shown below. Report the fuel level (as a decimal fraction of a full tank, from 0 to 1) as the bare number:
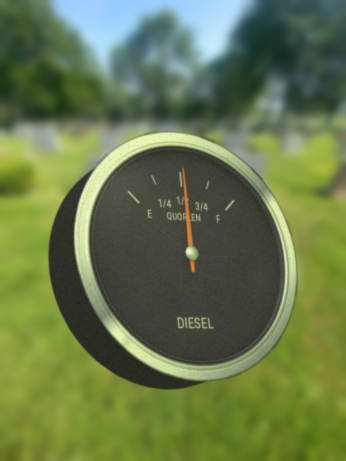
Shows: 0.5
